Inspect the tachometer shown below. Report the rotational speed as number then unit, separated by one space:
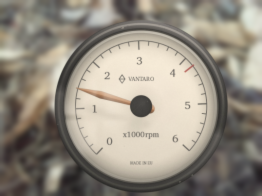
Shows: 1400 rpm
